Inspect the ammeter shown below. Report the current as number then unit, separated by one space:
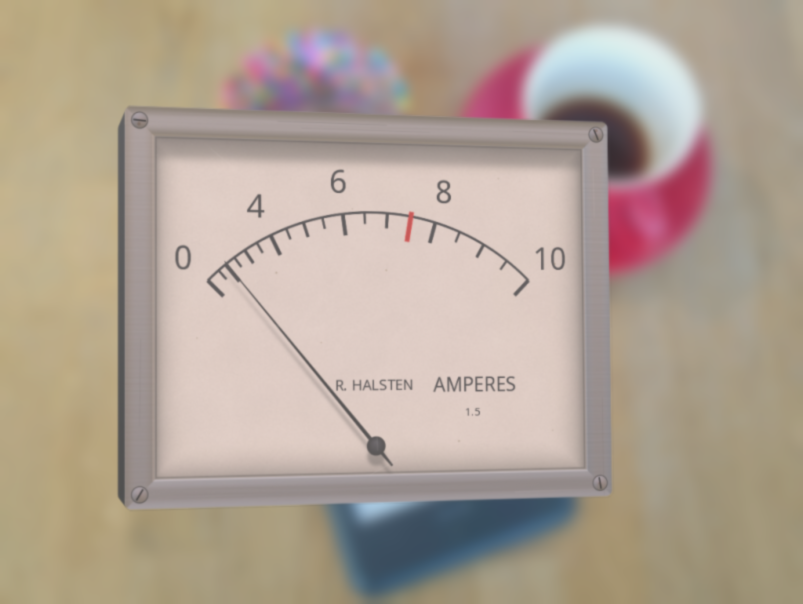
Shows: 2 A
